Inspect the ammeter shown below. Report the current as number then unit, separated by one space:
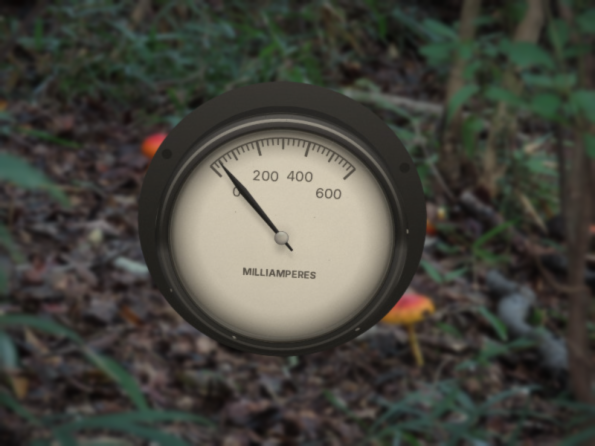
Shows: 40 mA
